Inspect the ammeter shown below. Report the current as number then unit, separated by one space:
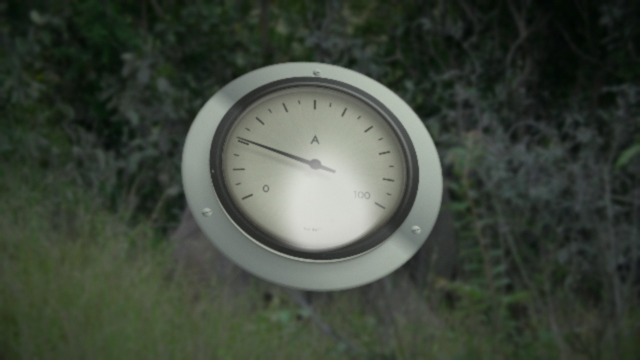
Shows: 20 A
